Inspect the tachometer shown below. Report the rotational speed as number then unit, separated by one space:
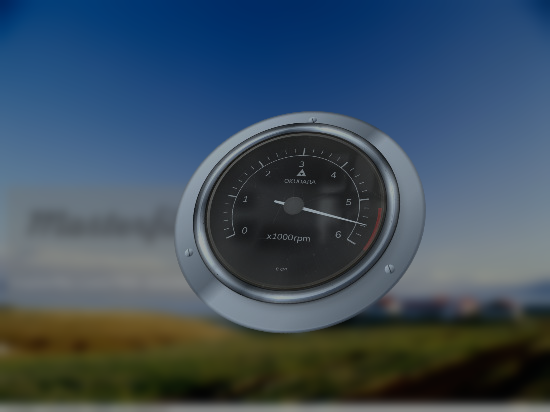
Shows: 5600 rpm
